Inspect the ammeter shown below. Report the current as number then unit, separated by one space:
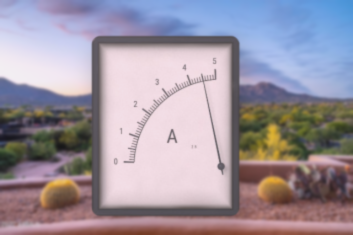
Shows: 4.5 A
